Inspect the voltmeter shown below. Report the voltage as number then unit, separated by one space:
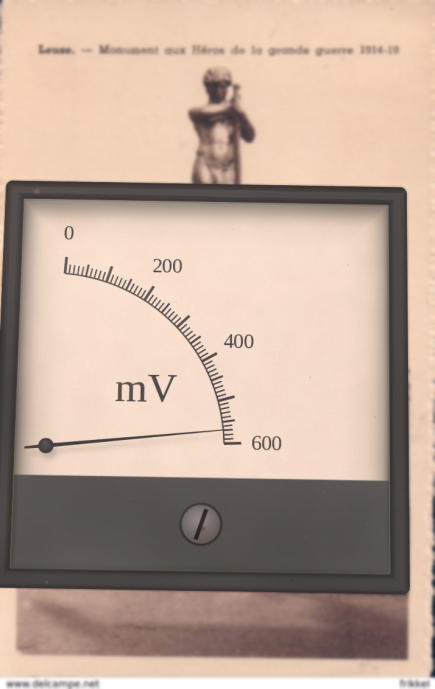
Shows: 570 mV
